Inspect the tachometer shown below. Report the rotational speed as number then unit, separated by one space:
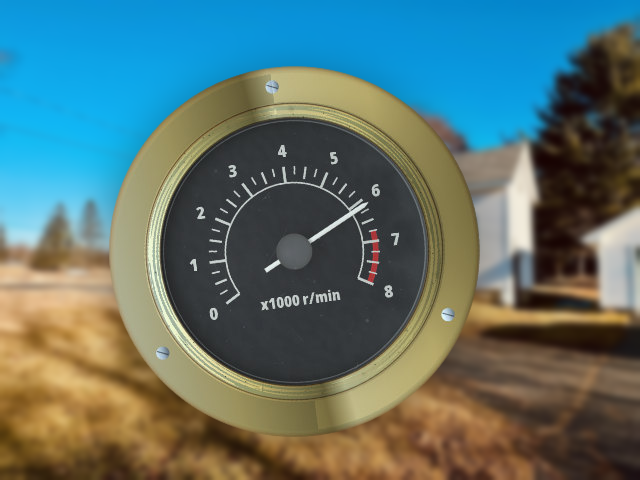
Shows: 6125 rpm
